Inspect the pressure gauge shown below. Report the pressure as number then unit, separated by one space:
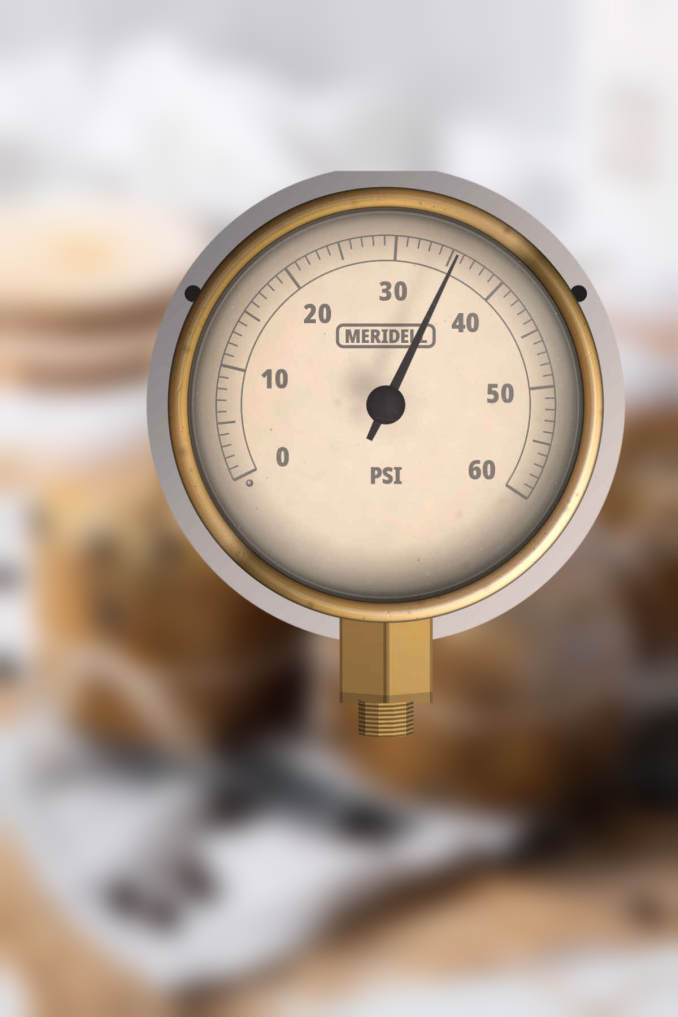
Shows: 35.5 psi
